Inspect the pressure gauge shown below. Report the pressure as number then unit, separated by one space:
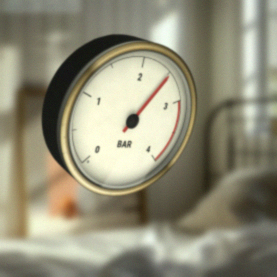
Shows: 2.5 bar
